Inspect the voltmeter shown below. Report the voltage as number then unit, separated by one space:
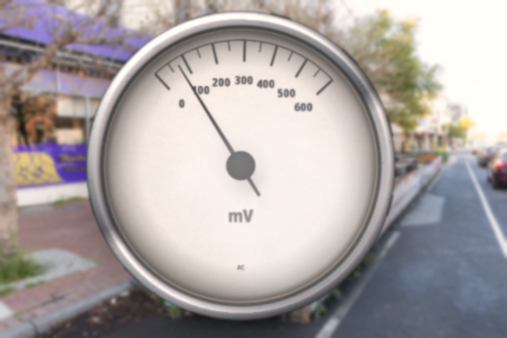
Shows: 75 mV
